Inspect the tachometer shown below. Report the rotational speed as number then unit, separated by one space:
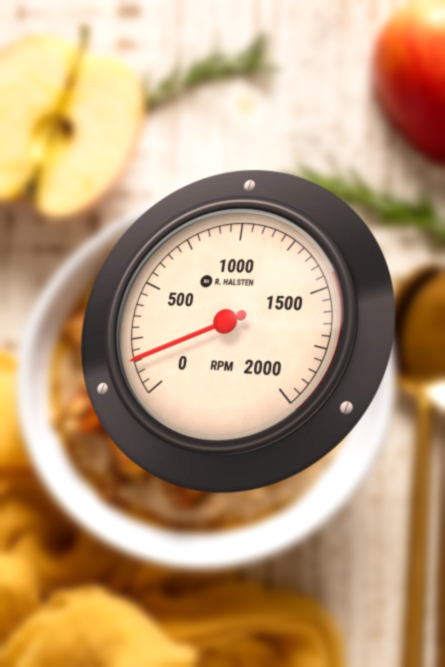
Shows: 150 rpm
